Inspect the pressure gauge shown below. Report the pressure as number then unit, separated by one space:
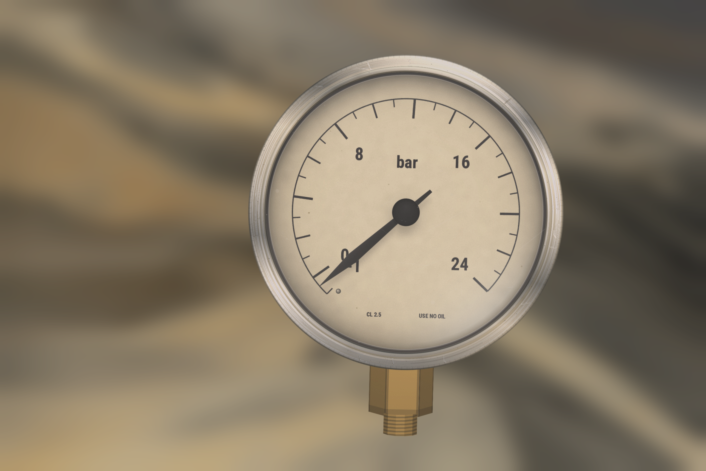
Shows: -0.5 bar
